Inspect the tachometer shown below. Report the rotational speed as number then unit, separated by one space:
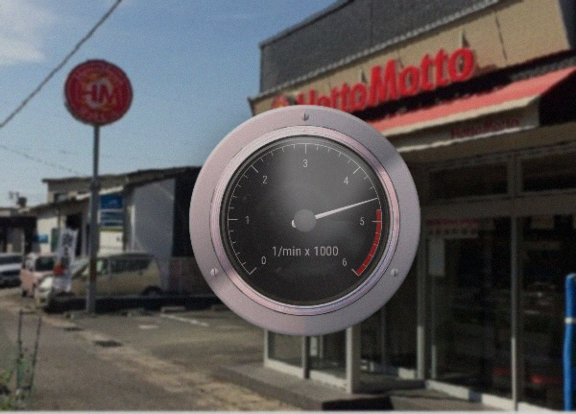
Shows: 4600 rpm
